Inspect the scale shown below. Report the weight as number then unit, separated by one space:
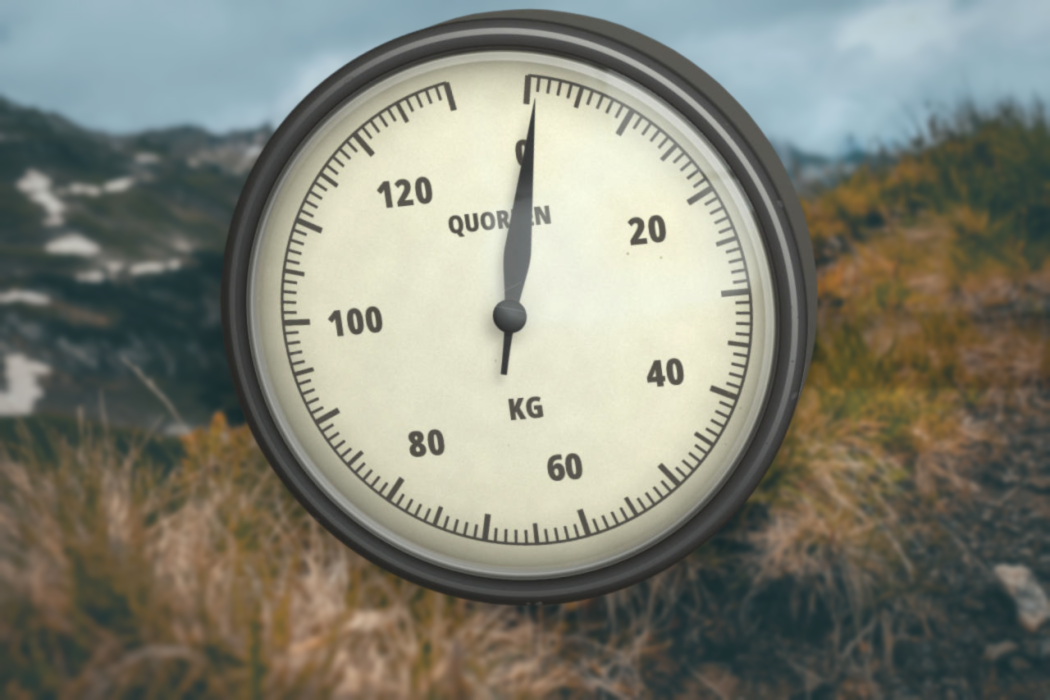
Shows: 1 kg
